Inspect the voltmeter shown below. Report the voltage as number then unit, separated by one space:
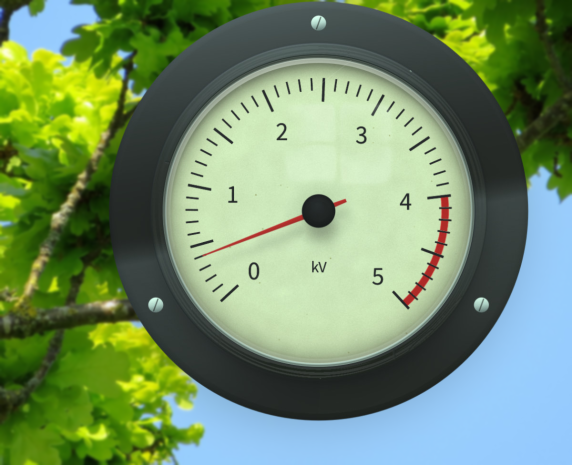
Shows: 0.4 kV
